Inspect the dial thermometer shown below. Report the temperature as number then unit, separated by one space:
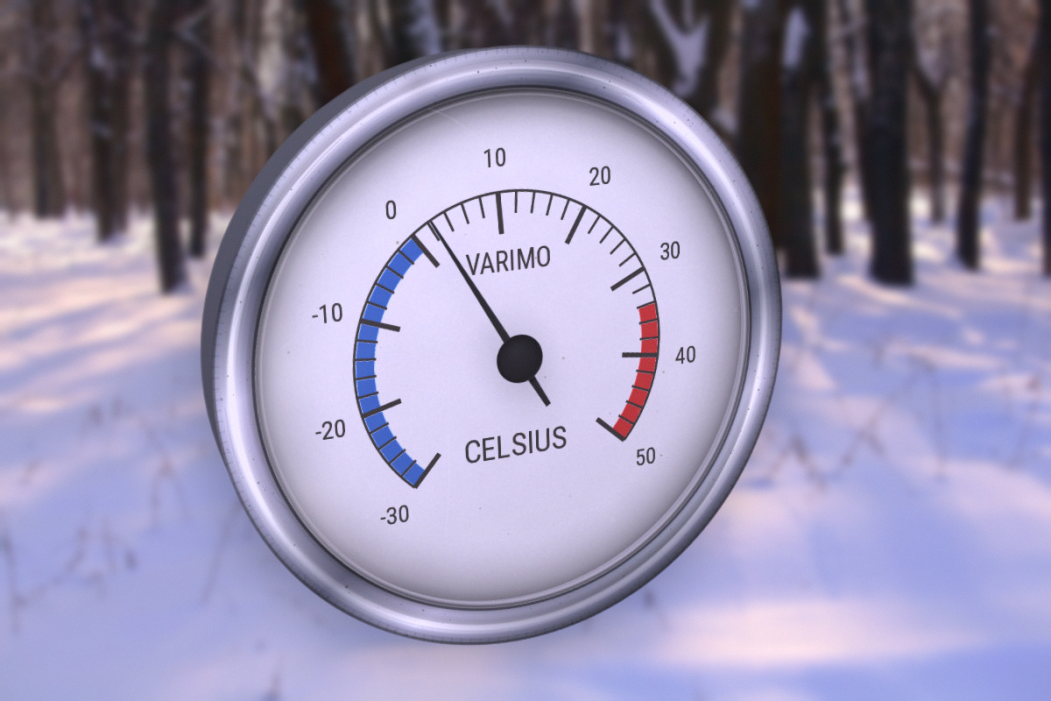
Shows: 2 °C
